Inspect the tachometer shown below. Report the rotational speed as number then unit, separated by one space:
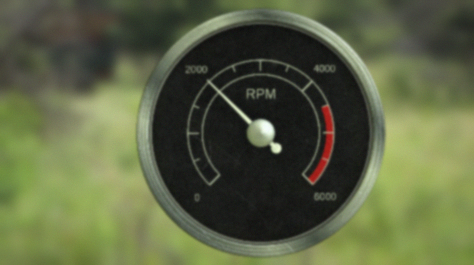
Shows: 2000 rpm
